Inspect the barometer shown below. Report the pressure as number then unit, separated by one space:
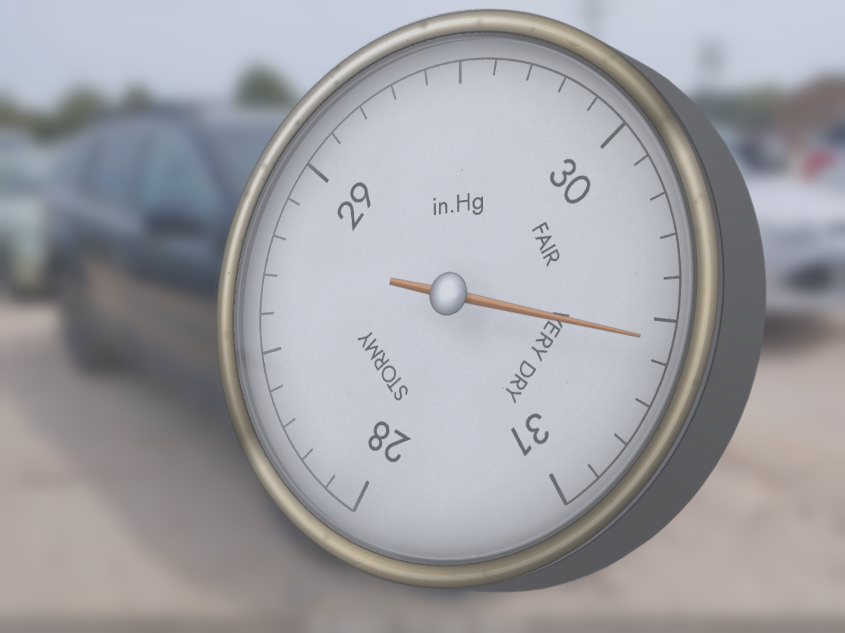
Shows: 30.55 inHg
